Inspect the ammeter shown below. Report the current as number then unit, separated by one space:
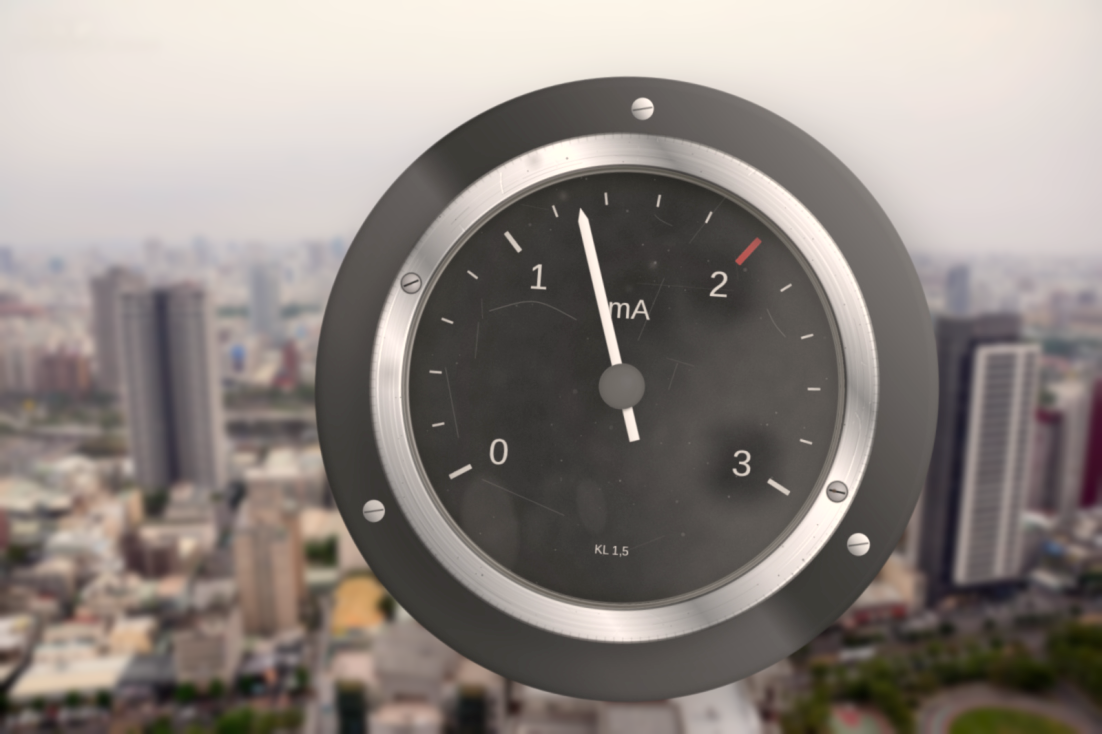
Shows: 1.3 mA
